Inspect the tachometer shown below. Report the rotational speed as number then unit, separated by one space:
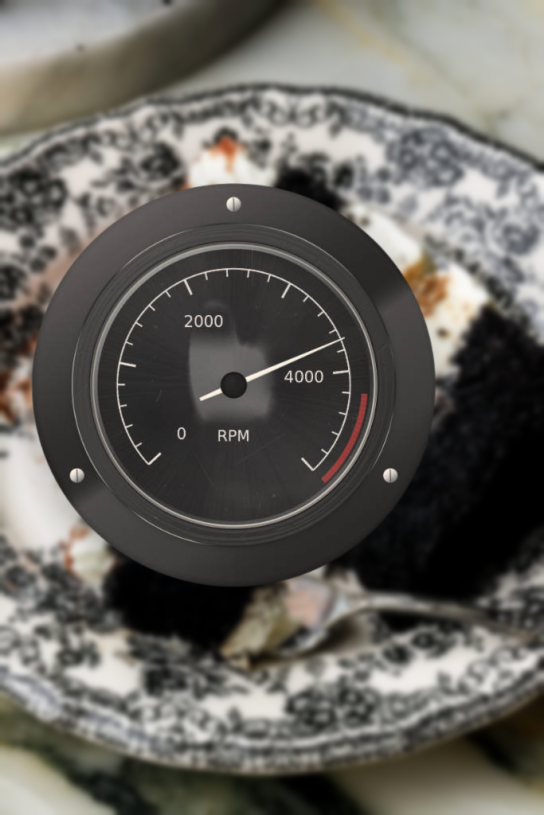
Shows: 3700 rpm
